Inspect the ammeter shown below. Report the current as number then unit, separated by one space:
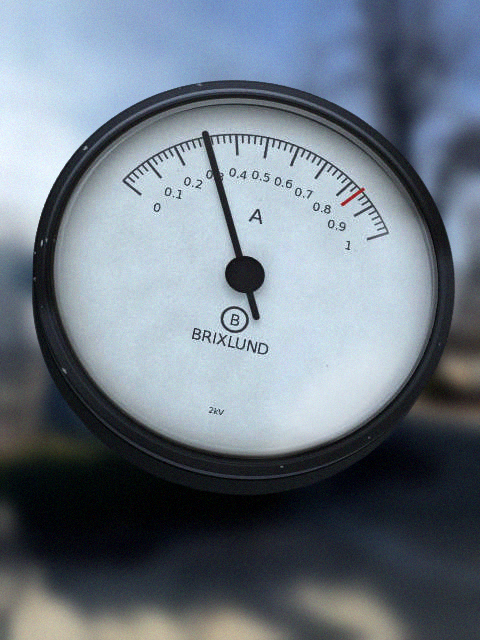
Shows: 0.3 A
